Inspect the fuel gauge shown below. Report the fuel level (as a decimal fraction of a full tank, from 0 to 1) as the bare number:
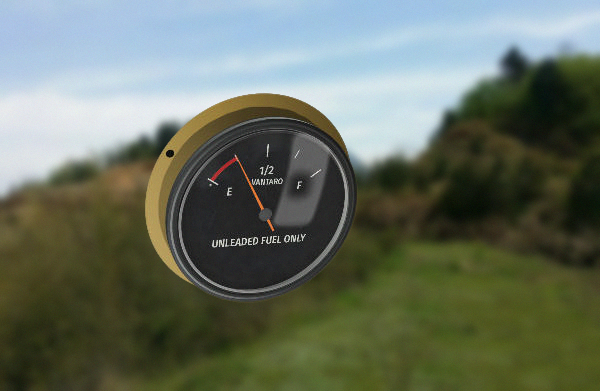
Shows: 0.25
